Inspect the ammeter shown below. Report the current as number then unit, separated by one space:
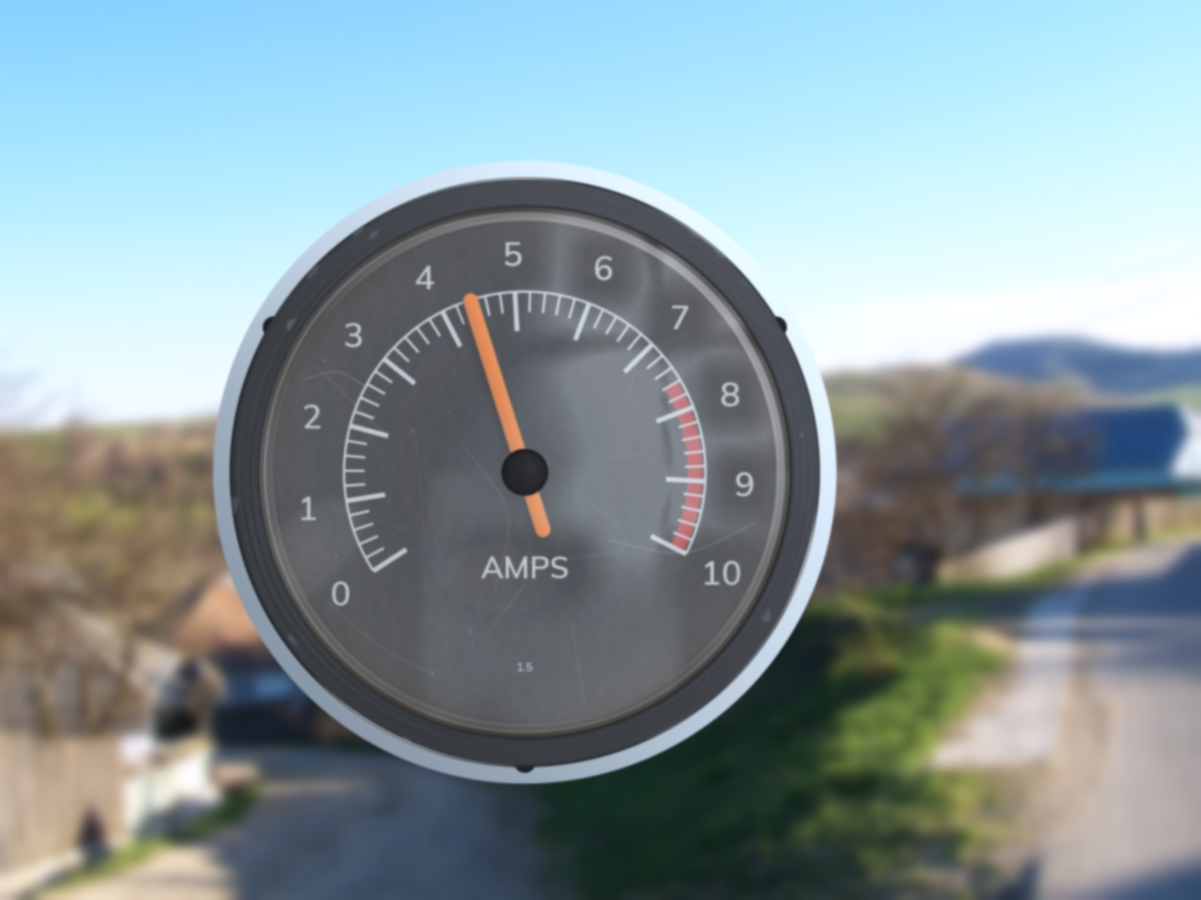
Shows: 4.4 A
